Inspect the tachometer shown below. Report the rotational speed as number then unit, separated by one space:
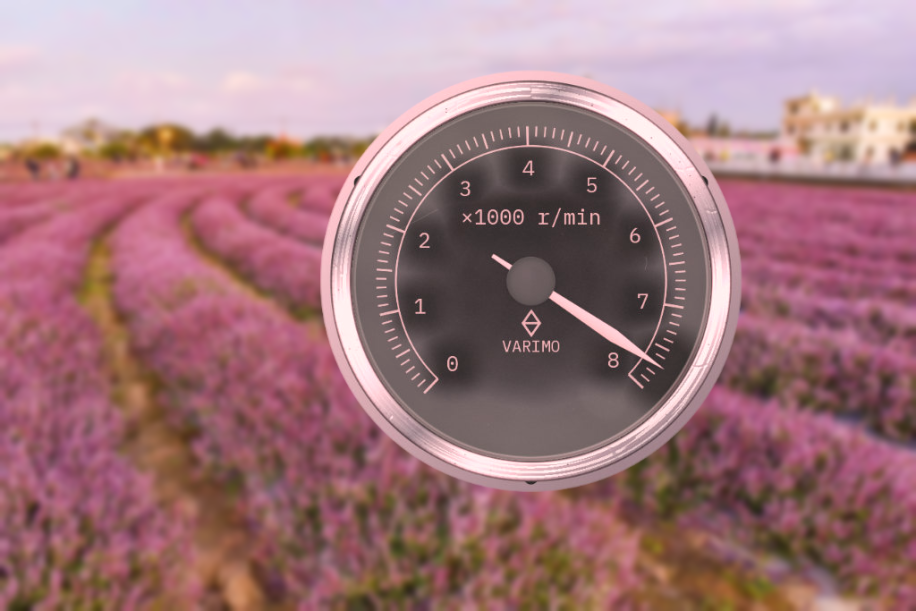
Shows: 7700 rpm
